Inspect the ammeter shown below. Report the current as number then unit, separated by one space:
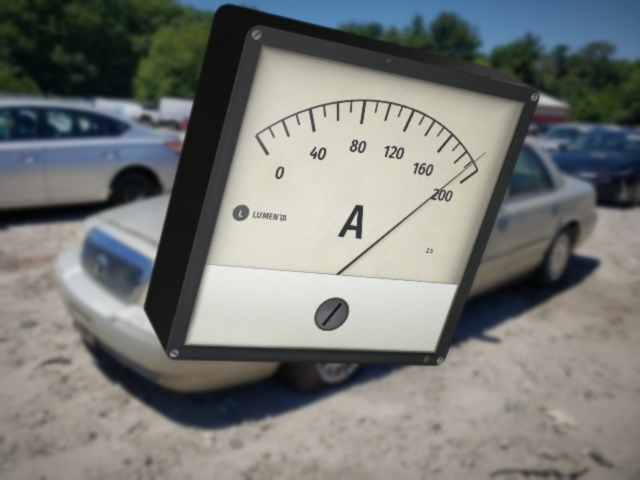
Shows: 190 A
